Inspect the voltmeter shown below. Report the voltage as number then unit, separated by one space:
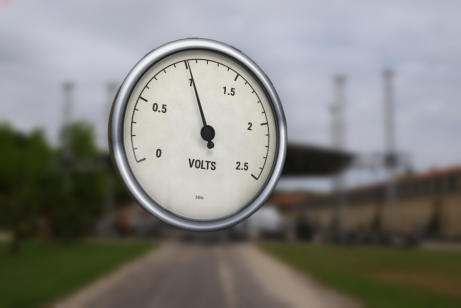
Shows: 1 V
